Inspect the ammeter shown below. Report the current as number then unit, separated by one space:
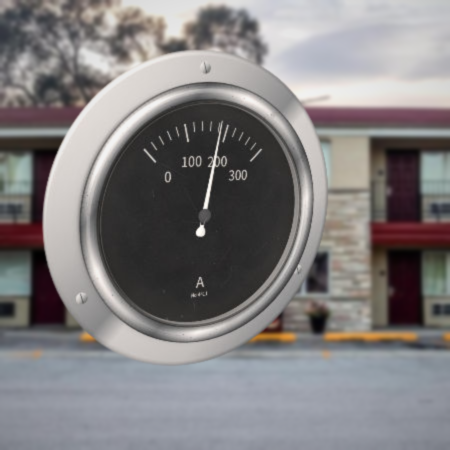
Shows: 180 A
